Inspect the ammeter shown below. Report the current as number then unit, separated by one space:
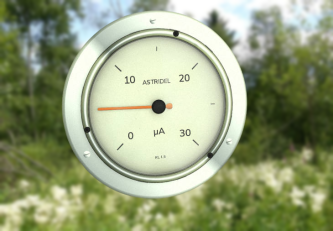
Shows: 5 µA
